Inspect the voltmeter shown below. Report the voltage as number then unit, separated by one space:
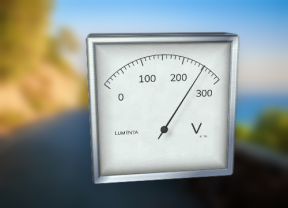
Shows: 250 V
